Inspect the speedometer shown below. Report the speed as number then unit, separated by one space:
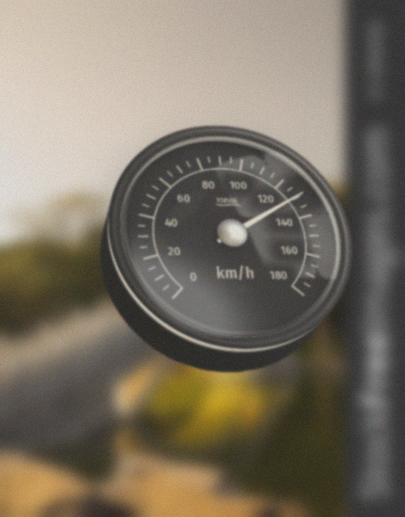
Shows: 130 km/h
